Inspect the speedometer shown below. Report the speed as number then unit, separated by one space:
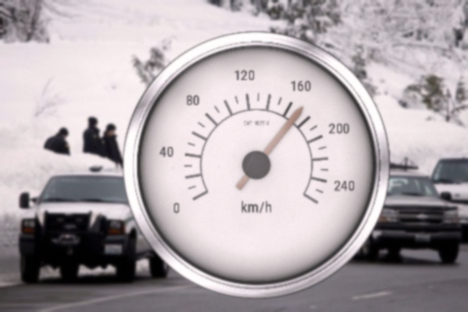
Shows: 170 km/h
